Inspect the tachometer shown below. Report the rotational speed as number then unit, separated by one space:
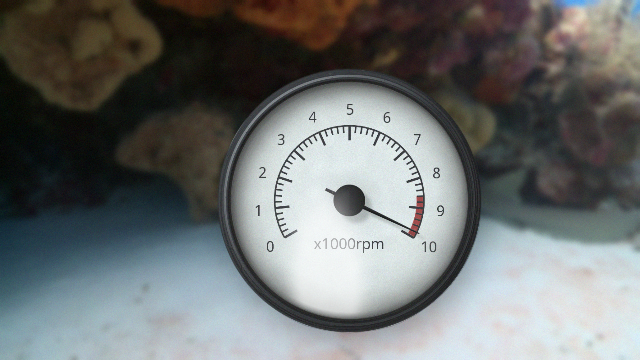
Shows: 9800 rpm
